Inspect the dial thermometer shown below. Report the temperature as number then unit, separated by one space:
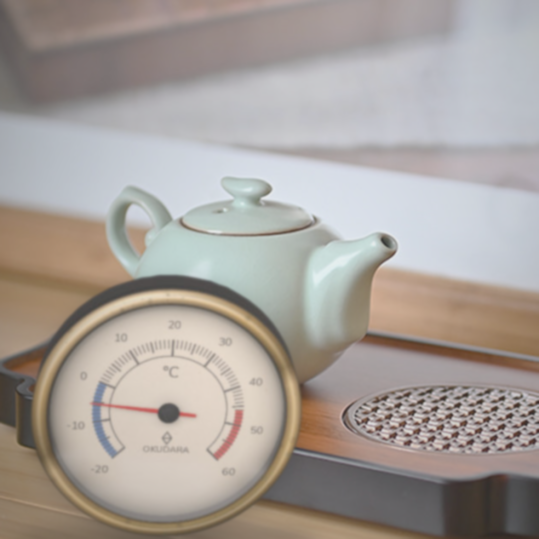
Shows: -5 °C
